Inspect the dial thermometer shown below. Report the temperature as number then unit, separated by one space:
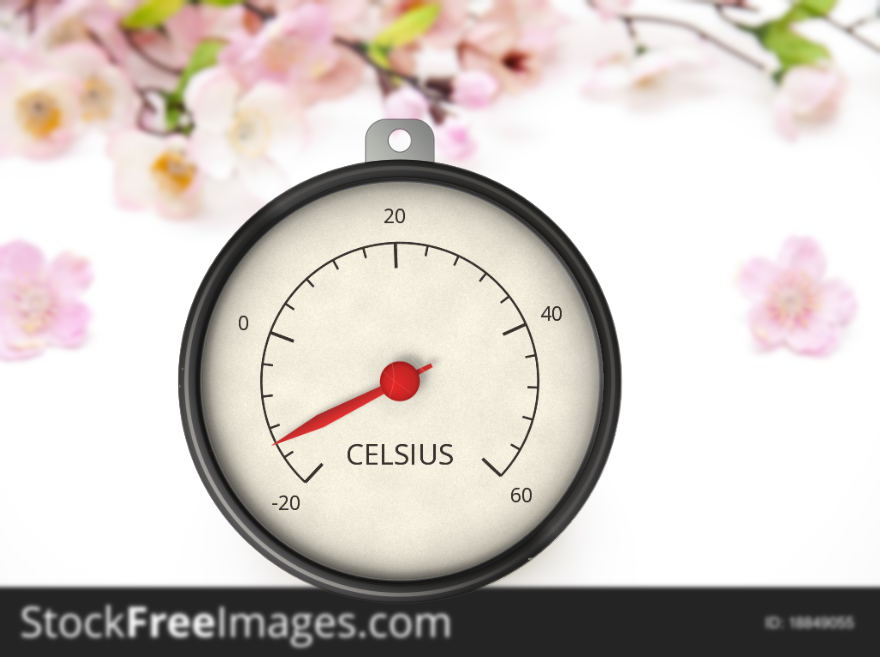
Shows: -14 °C
